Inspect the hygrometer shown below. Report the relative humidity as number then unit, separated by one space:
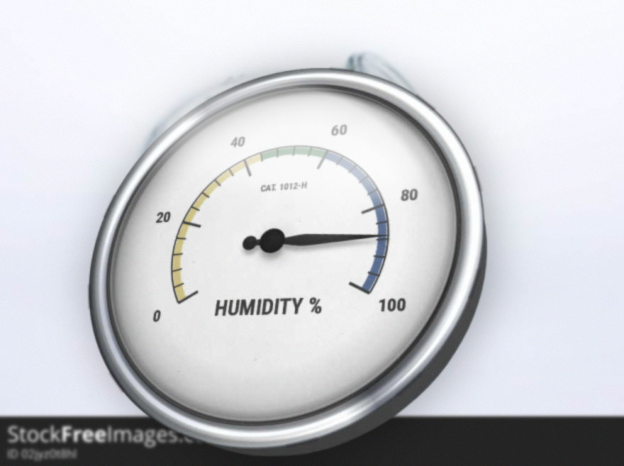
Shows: 88 %
